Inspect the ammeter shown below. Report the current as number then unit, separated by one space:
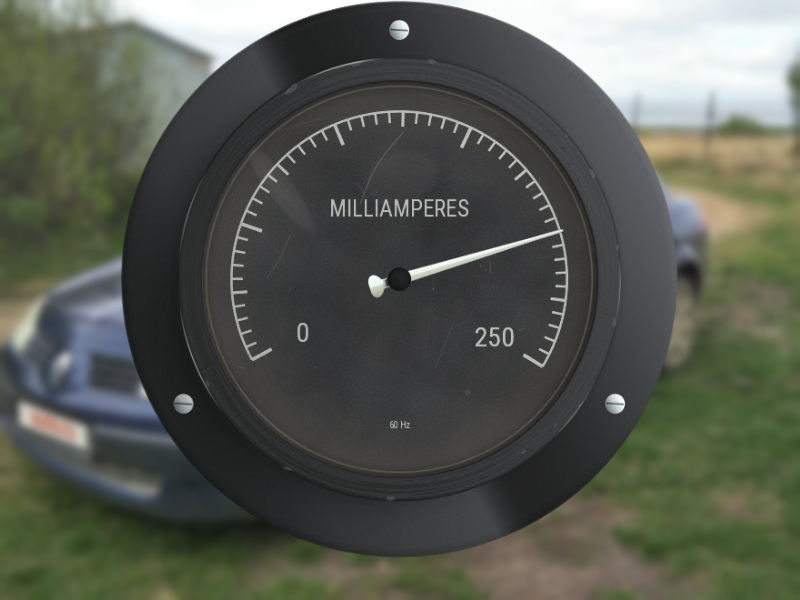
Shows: 200 mA
